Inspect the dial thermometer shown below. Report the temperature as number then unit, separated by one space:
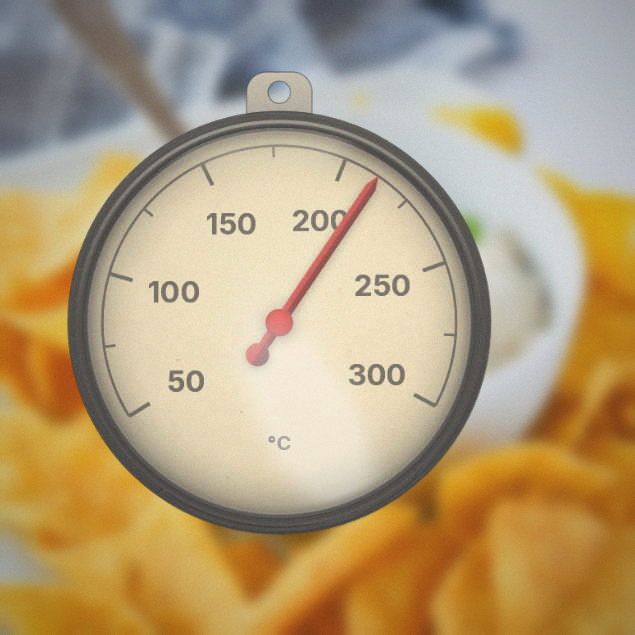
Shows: 212.5 °C
